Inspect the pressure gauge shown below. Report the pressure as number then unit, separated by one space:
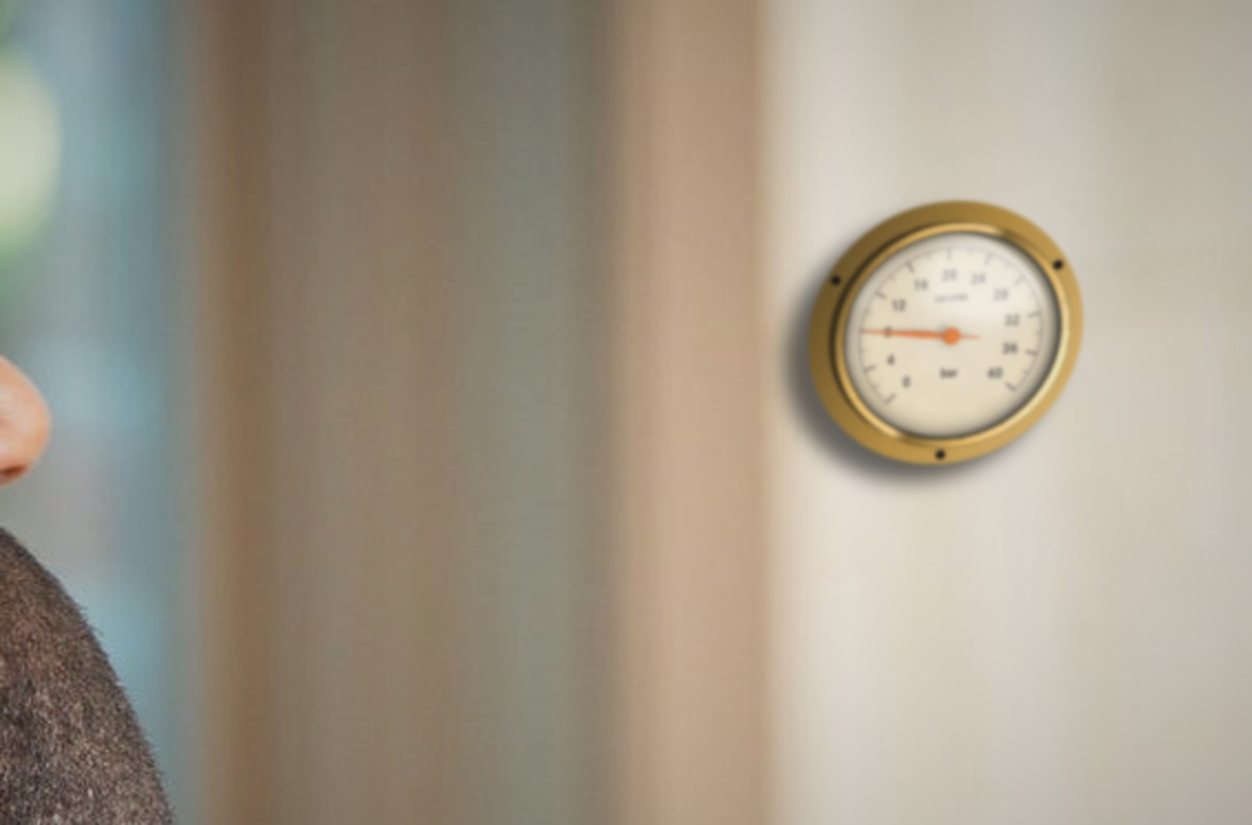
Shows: 8 bar
